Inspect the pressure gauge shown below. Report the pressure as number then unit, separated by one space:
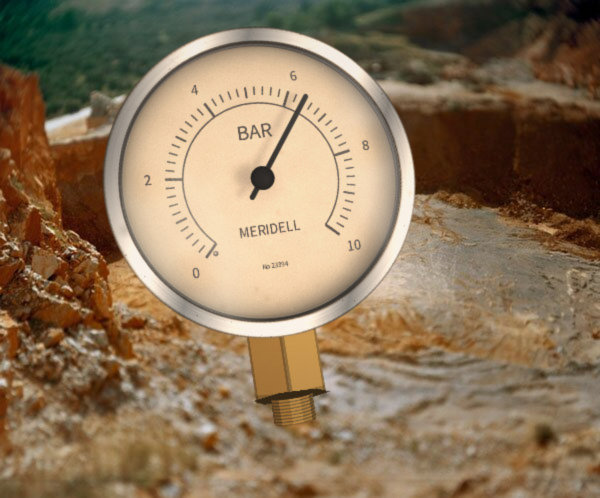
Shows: 6.4 bar
